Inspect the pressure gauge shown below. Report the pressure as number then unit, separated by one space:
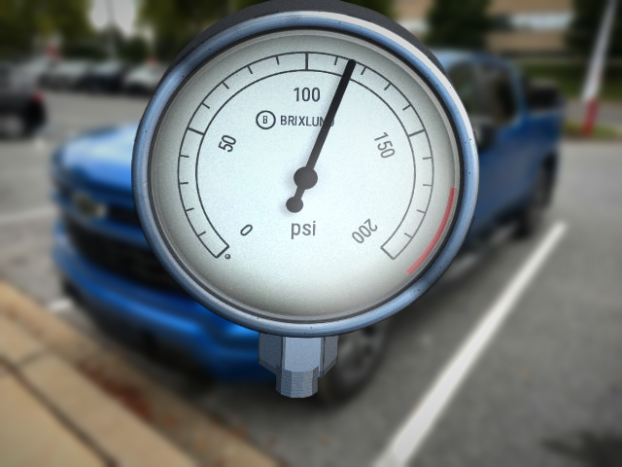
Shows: 115 psi
